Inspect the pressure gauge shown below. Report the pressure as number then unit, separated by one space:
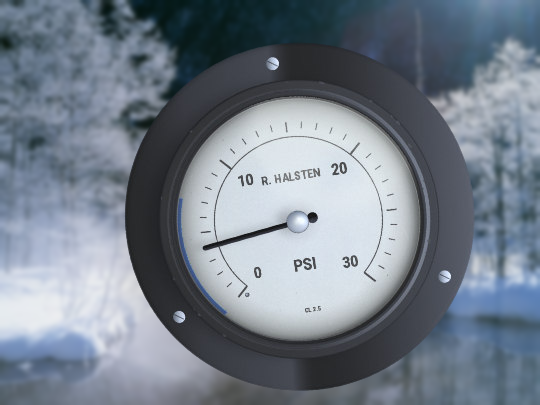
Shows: 4 psi
